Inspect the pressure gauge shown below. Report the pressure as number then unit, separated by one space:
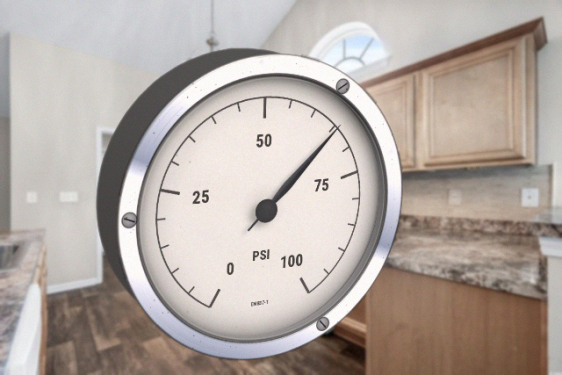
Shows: 65 psi
